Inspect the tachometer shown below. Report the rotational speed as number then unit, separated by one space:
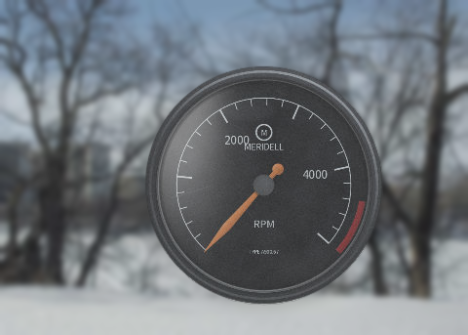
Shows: 0 rpm
